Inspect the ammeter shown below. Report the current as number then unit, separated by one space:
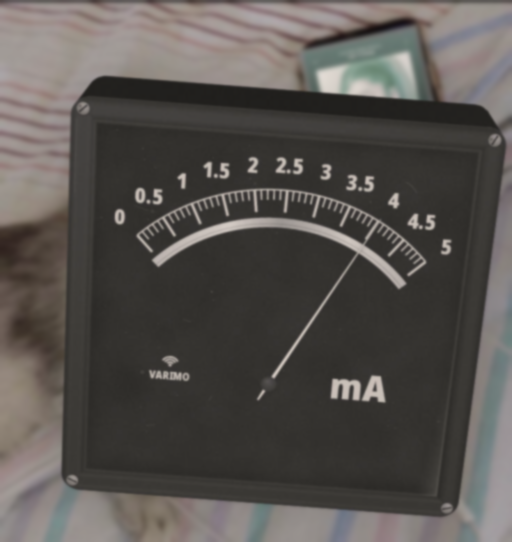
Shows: 4 mA
